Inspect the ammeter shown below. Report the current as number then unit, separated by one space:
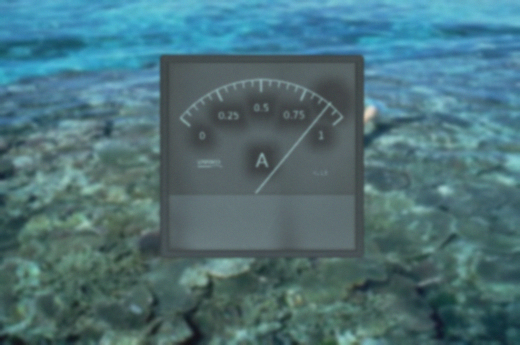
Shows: 0.9 A
